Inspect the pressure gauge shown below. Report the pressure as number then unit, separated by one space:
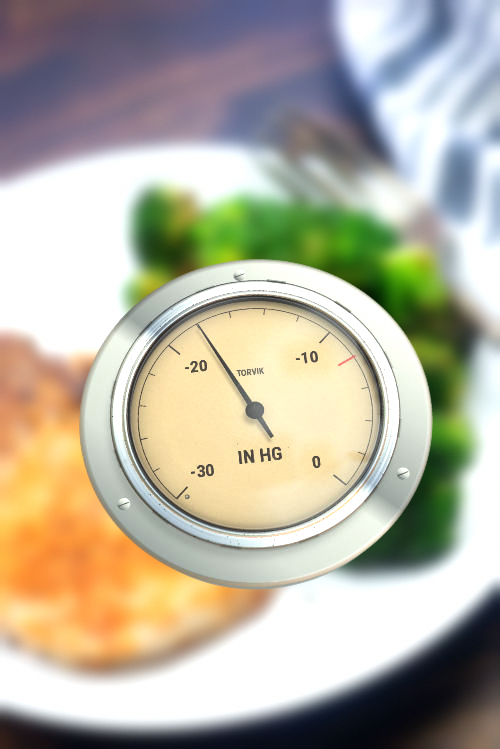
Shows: -18 inHg
